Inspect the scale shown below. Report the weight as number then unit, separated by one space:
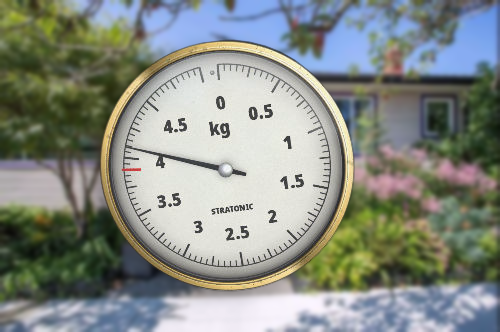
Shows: 4.1 kg
